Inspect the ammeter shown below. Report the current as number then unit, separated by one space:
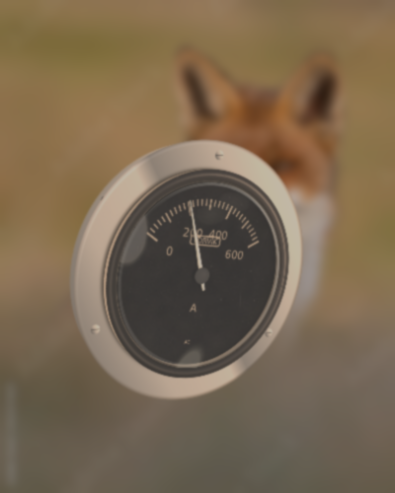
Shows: 200 A
